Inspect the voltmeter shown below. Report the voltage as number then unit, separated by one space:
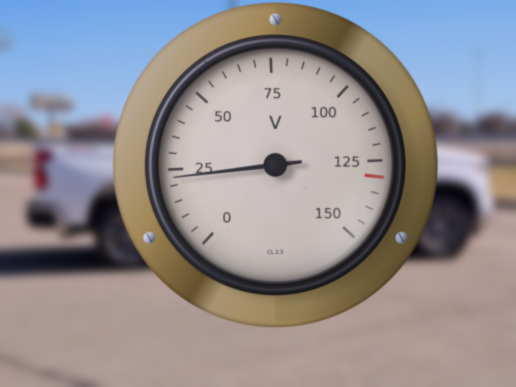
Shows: 22.5 V
